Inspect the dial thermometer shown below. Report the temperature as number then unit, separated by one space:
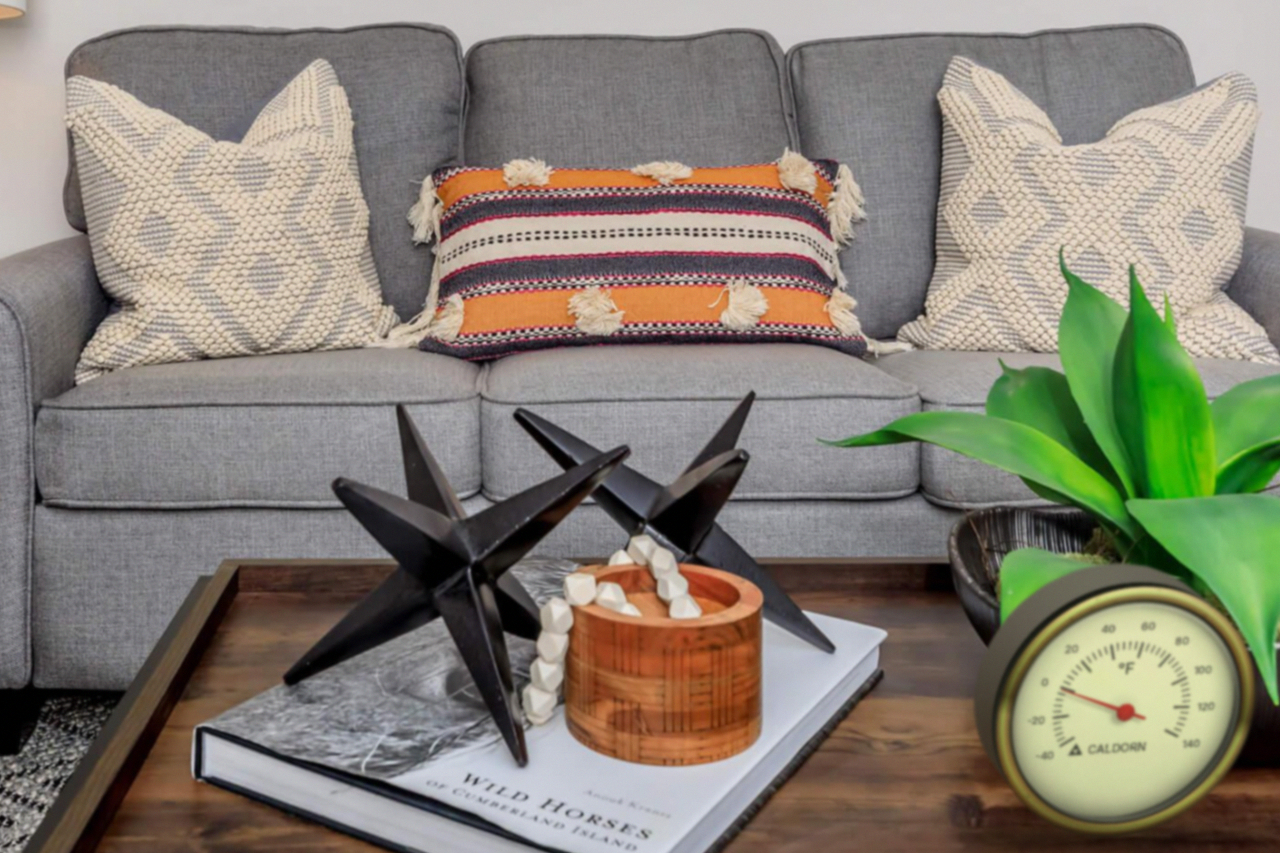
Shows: 0 °F
